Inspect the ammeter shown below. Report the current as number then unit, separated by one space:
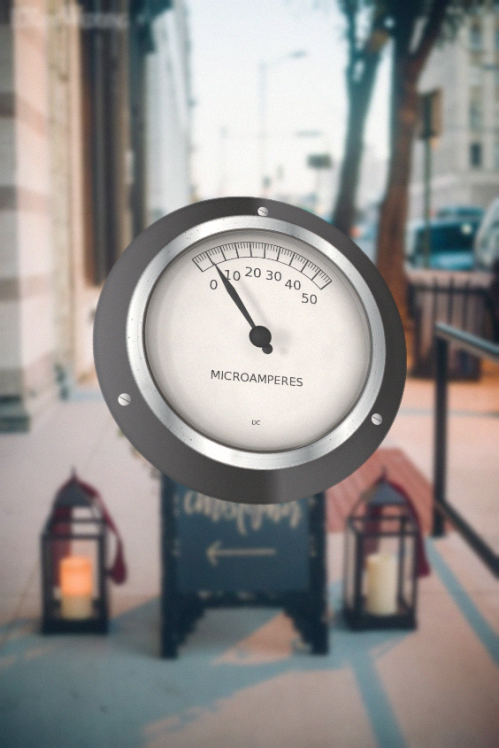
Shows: 5 µA
